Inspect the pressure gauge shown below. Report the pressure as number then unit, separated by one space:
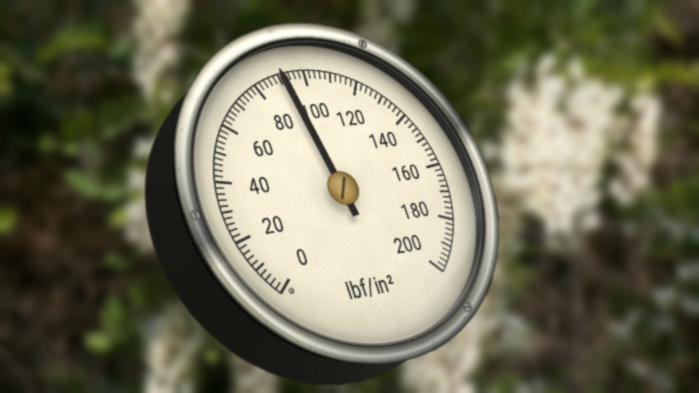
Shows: 90 psi
